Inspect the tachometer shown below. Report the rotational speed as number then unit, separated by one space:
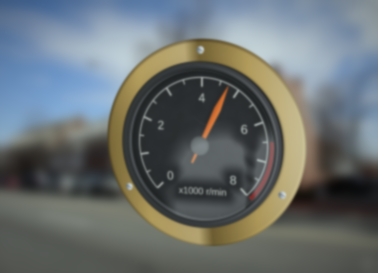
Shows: 4750 rpm
